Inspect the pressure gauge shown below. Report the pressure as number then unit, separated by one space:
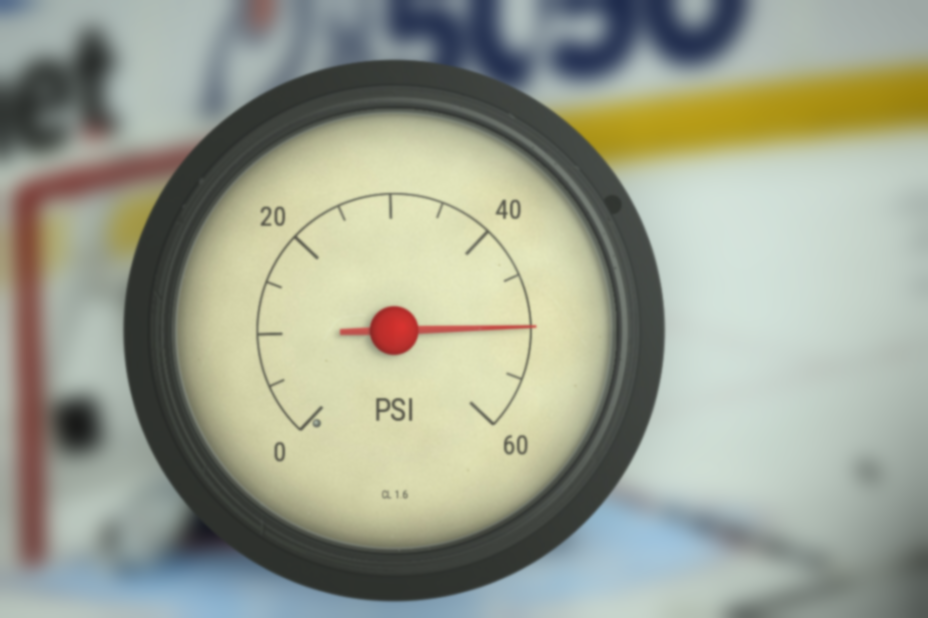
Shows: 50 psi
